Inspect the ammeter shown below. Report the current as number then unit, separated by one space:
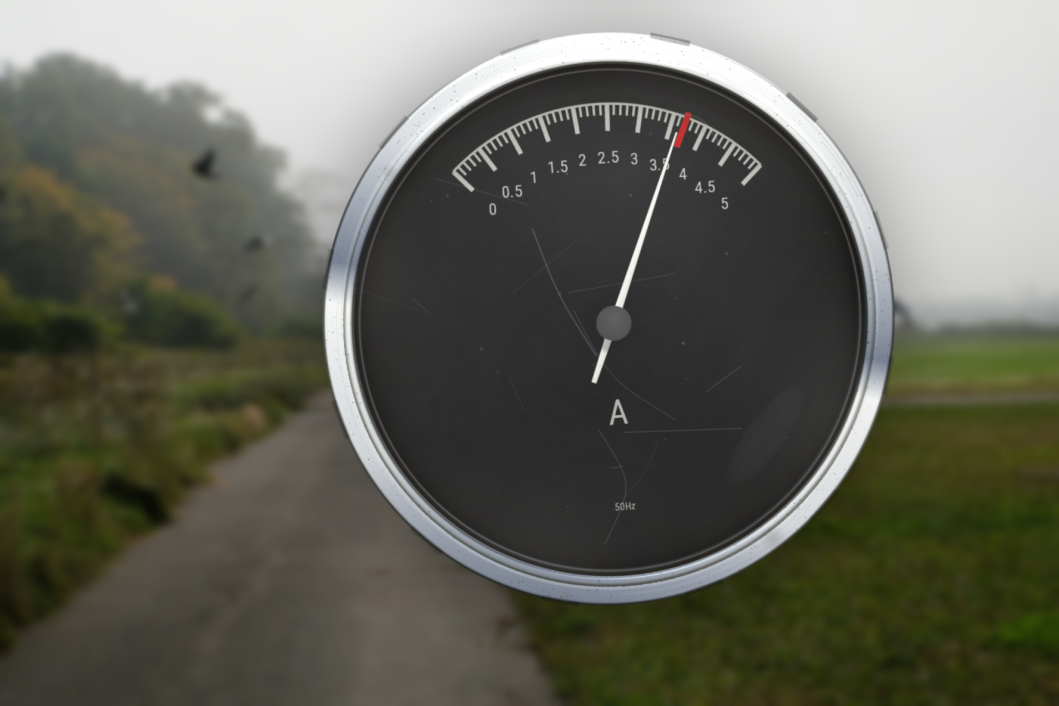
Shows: 3.6 A
